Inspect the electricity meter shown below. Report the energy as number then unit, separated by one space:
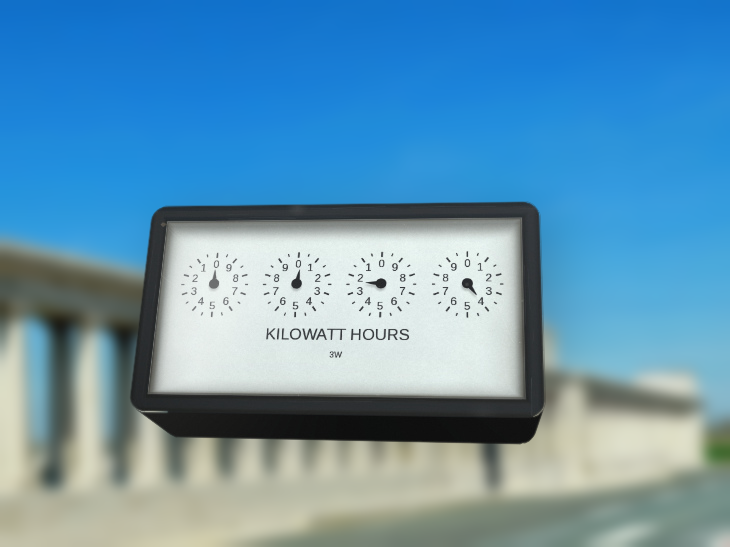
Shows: 24 kWh
